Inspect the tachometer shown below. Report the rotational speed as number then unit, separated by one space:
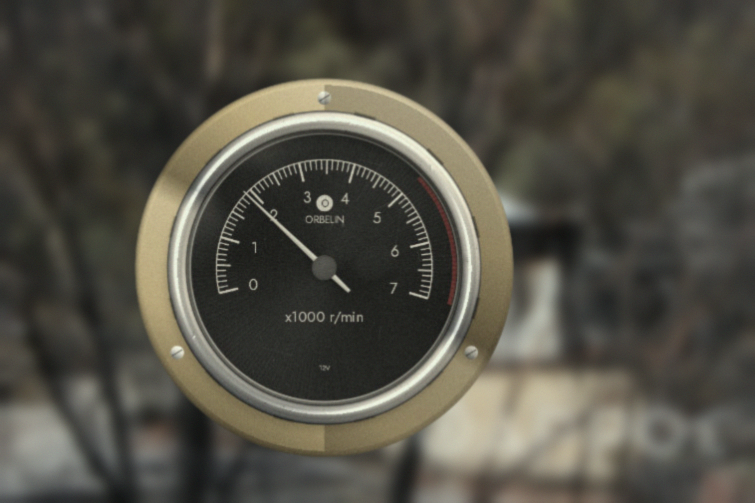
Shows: 1900 rpm
